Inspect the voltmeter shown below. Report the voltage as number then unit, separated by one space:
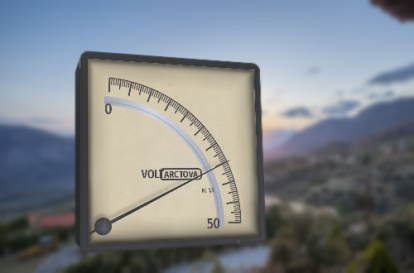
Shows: 35 V
